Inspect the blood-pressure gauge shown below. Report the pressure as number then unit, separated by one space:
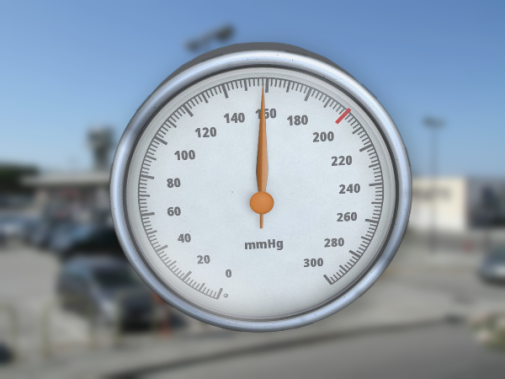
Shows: 158 mmHg
